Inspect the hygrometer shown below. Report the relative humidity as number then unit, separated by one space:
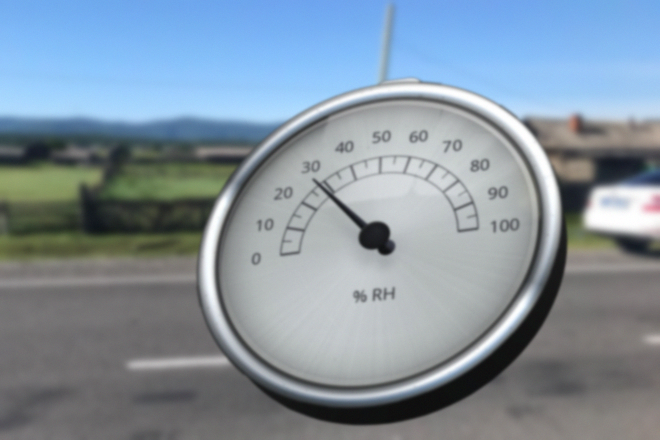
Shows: 27.5 %
